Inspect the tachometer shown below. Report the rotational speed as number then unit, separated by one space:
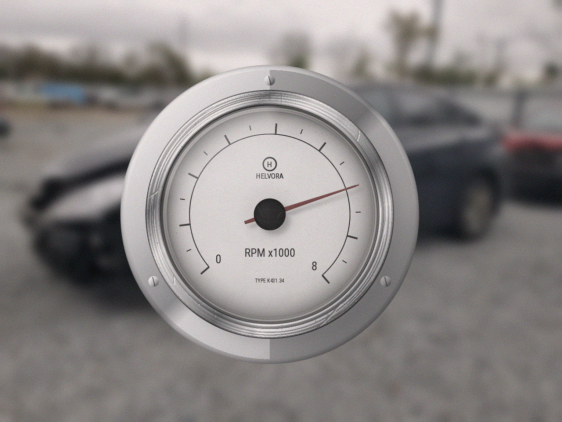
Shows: 6000 rpm
